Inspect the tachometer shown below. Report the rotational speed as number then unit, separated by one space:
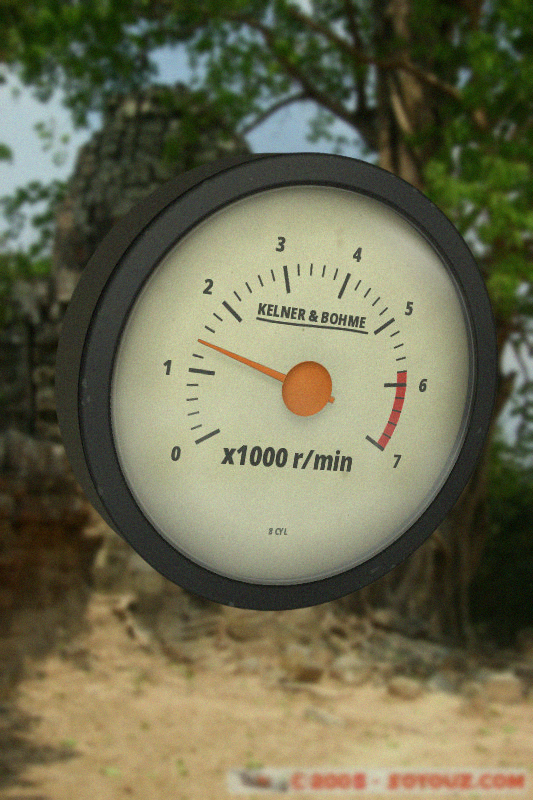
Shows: 1400 rpm
